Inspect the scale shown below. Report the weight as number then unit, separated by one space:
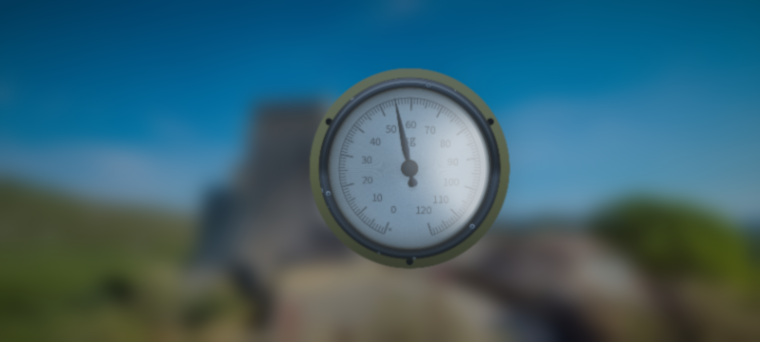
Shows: 55 kg
